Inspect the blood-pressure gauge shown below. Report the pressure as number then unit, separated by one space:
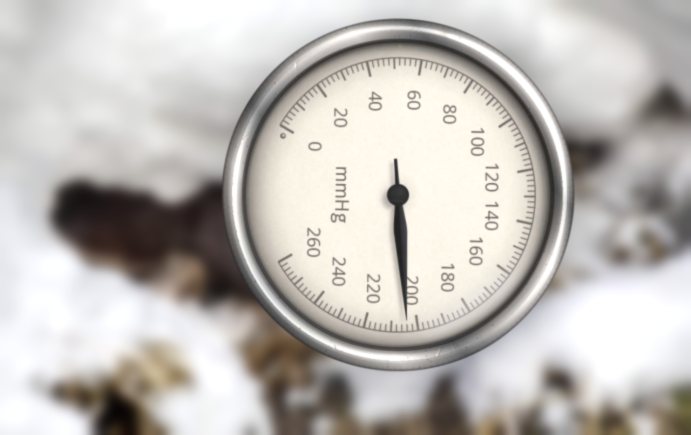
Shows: 204 mmHg
